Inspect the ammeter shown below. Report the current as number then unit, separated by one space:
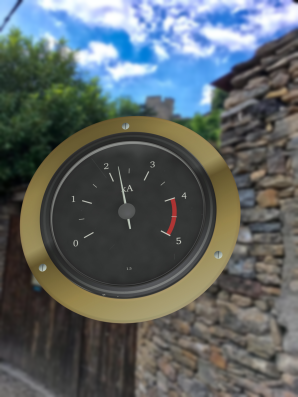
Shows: 2.25 kA
